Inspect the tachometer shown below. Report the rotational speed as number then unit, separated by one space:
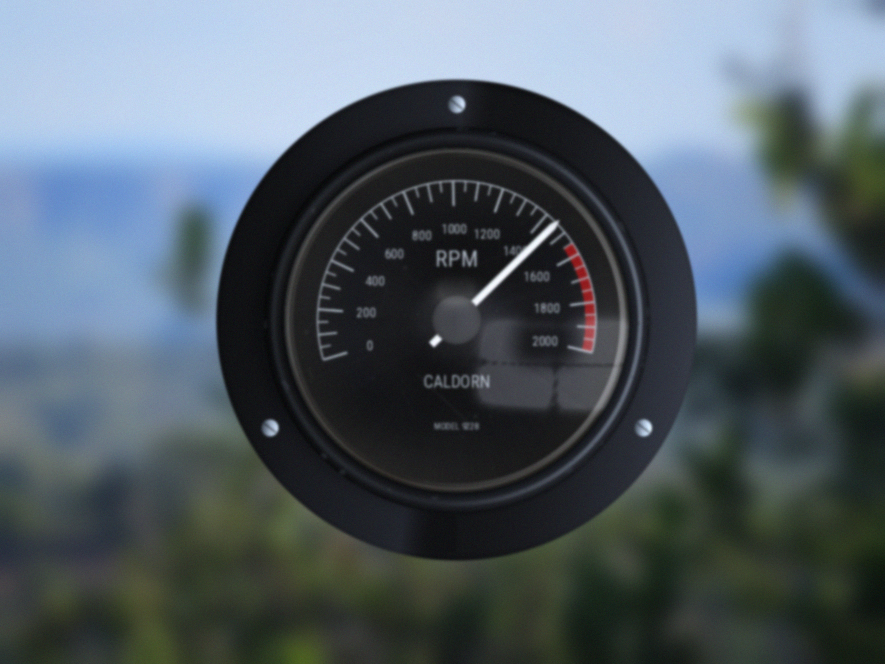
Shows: 1450 rpm
